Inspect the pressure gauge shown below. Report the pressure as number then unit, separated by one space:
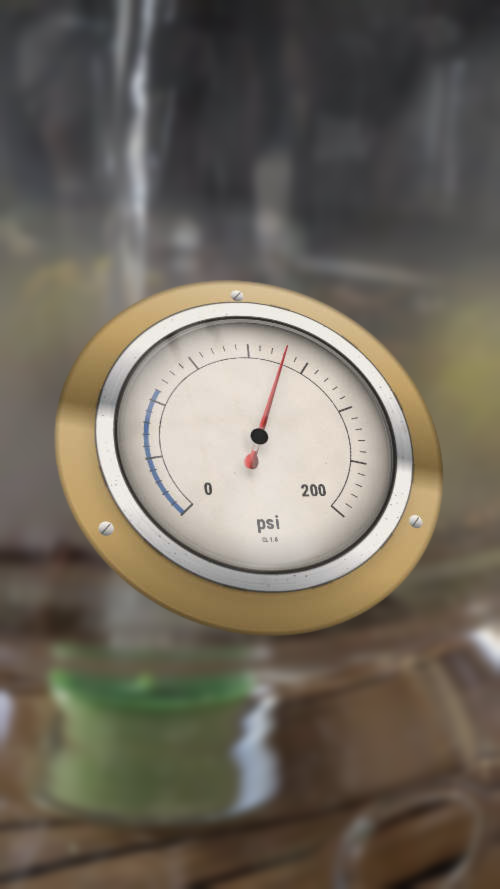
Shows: 115 psi
